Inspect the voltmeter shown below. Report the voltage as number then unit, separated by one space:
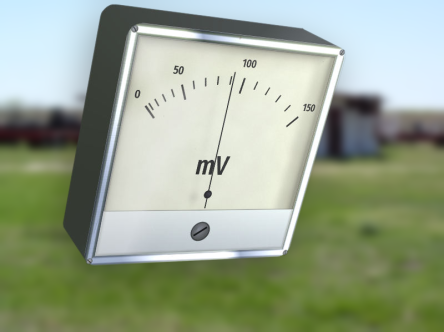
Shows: 90 mV
